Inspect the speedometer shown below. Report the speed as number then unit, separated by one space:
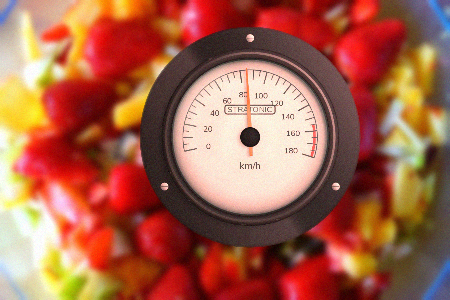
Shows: 85 km/h
